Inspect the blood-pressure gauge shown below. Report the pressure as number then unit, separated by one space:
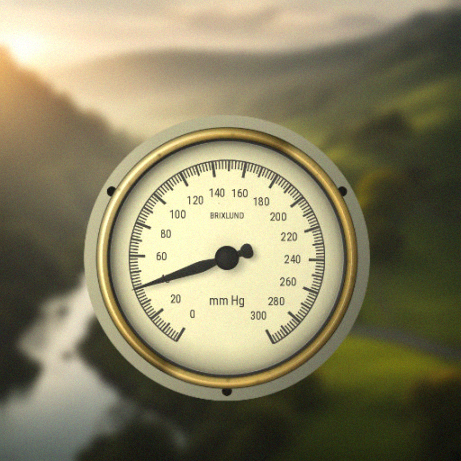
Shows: 40 mmHg
